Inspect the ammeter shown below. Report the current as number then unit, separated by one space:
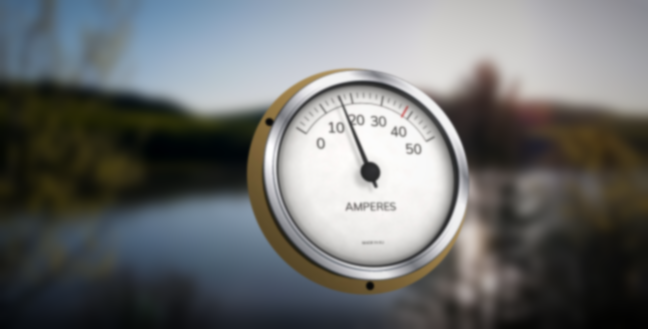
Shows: 16 A
